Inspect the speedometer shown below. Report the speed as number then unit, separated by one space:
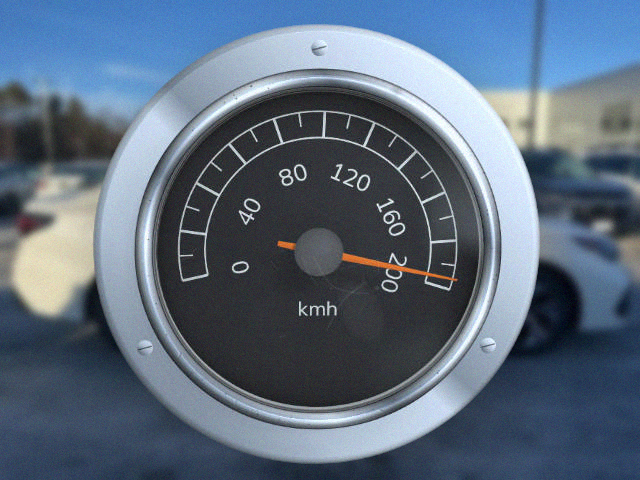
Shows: 195 km/h
